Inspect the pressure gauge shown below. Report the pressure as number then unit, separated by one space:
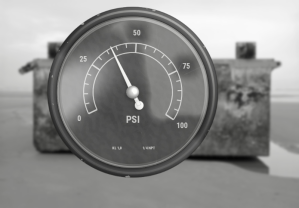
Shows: 37.5 psi
